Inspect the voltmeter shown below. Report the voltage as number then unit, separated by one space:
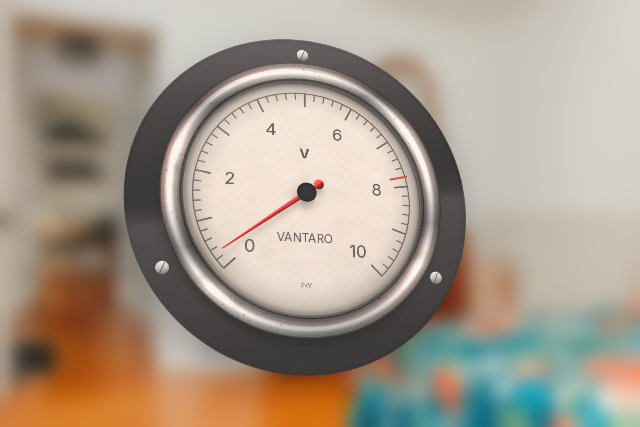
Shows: 0.3 V
